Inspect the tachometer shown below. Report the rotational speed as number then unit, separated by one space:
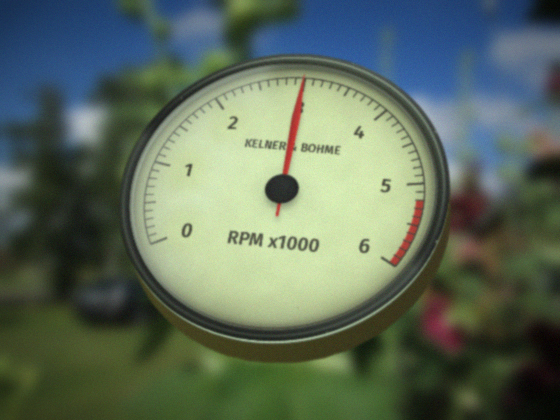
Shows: 3000 rpm
